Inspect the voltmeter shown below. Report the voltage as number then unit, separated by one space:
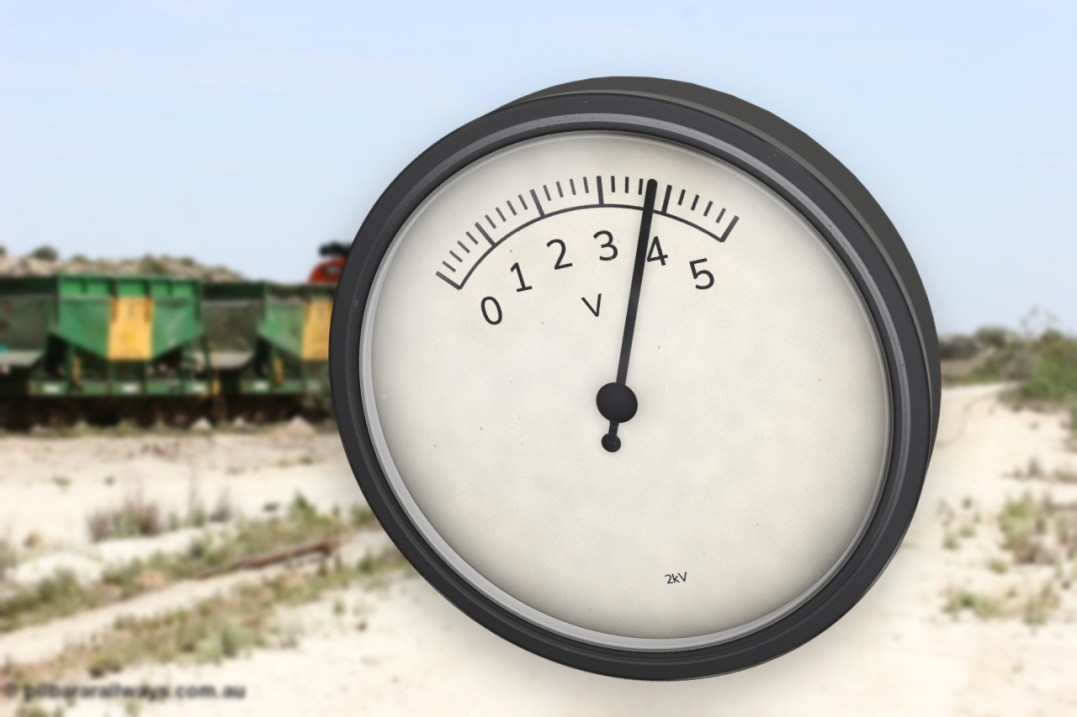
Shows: 3.8 V
